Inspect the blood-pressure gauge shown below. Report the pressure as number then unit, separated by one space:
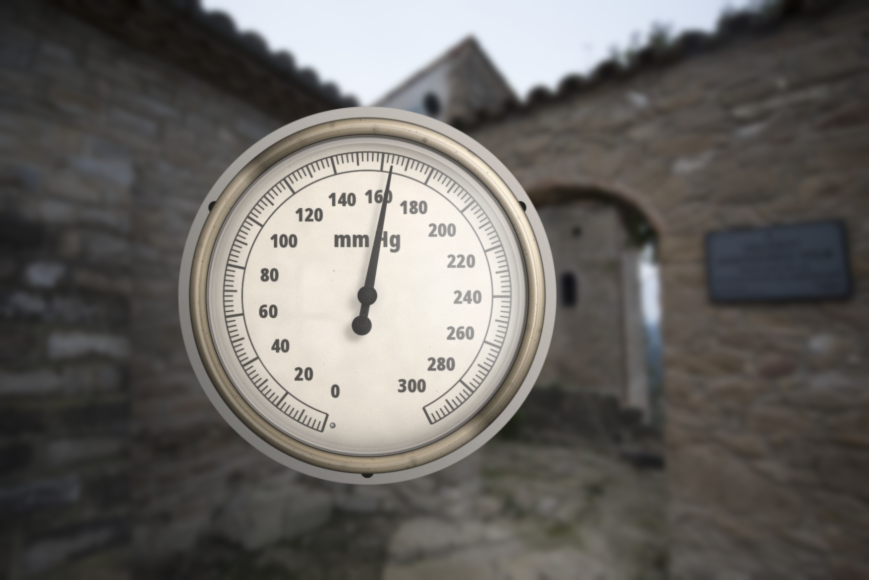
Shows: 164 mmHg
